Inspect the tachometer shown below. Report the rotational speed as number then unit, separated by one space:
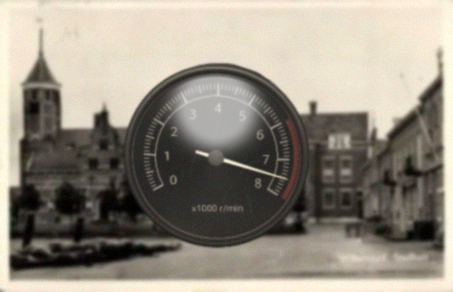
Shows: 7500 rpm
